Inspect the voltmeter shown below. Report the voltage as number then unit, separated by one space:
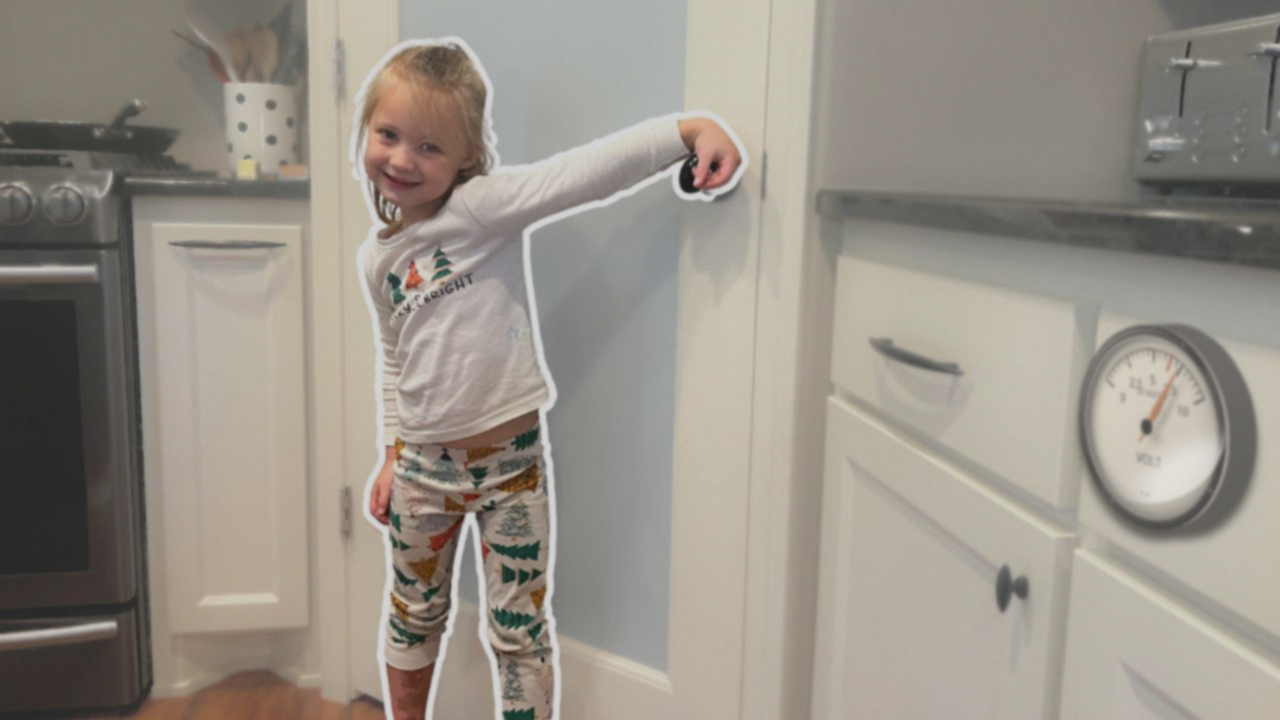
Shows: 7.5 V
